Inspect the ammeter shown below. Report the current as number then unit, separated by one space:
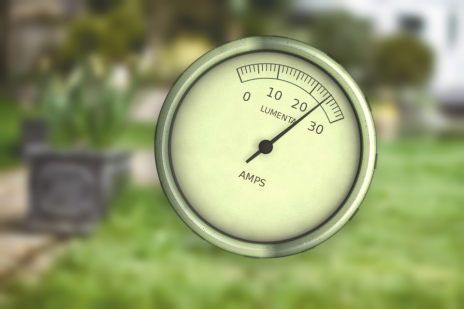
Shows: 24 A
